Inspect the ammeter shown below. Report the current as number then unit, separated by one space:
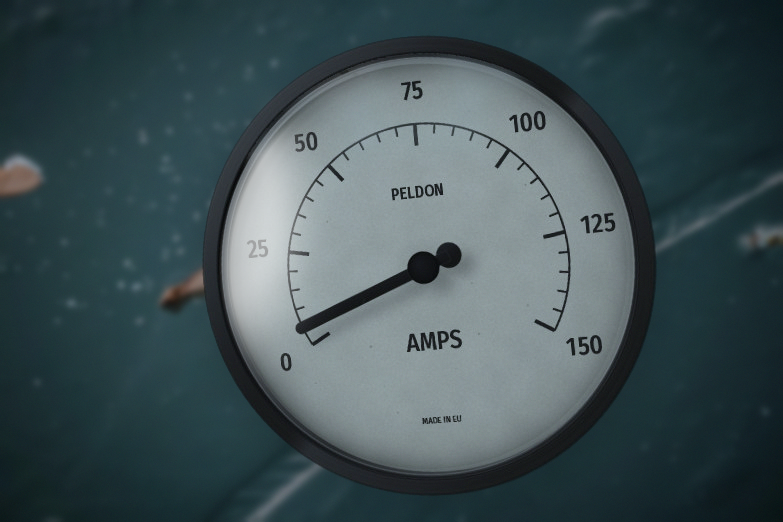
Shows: 5 A
